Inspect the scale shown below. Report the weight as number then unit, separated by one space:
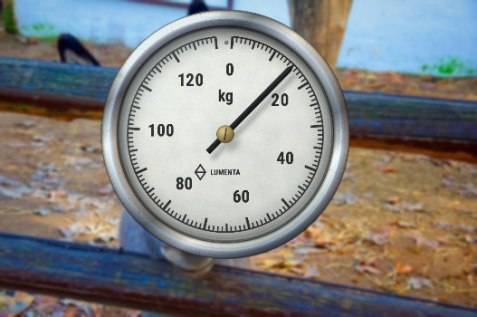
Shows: 15 kg
